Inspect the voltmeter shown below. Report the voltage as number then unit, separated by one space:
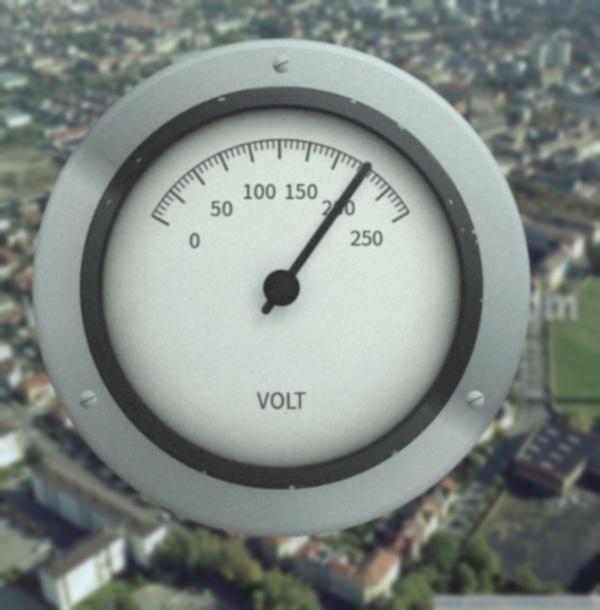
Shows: 200 V
